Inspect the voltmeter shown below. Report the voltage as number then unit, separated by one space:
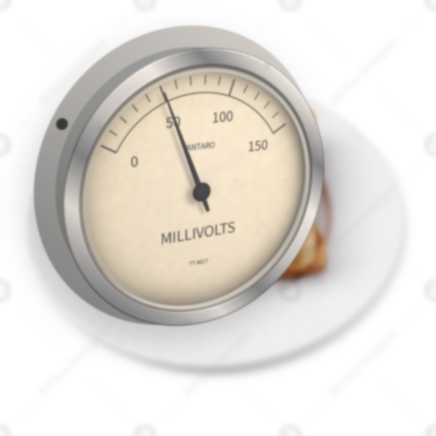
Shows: 50 mV
